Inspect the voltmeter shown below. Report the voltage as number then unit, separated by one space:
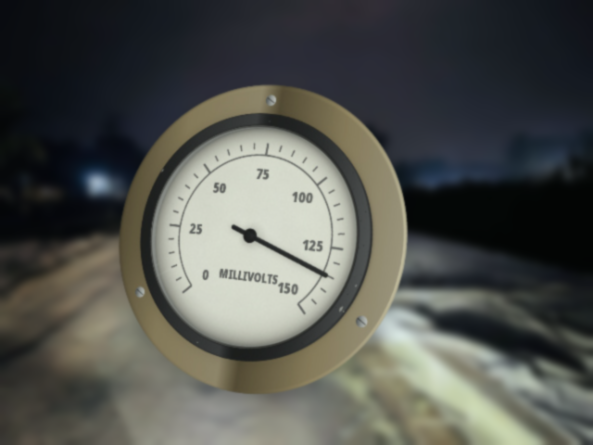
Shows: 135 mV
